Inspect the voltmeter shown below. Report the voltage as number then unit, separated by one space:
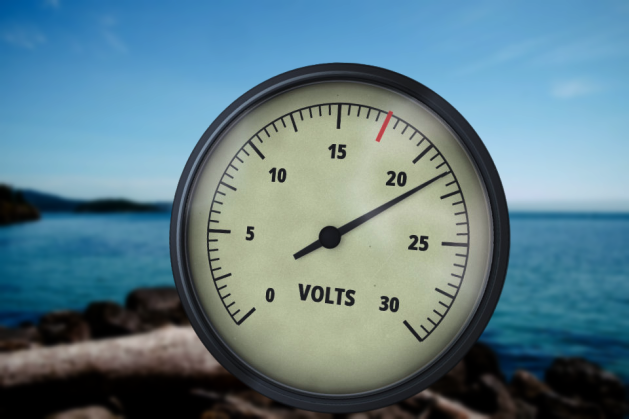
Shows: 21.5 V
